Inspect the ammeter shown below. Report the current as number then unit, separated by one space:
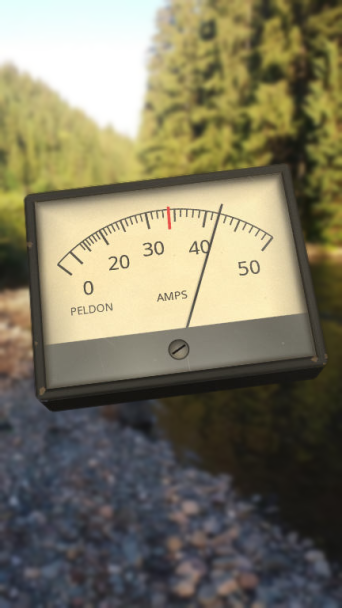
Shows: 42 A
